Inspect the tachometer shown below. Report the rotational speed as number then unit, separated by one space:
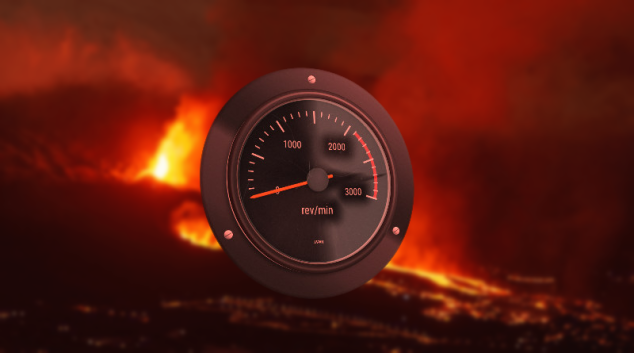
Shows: 0 rpm
